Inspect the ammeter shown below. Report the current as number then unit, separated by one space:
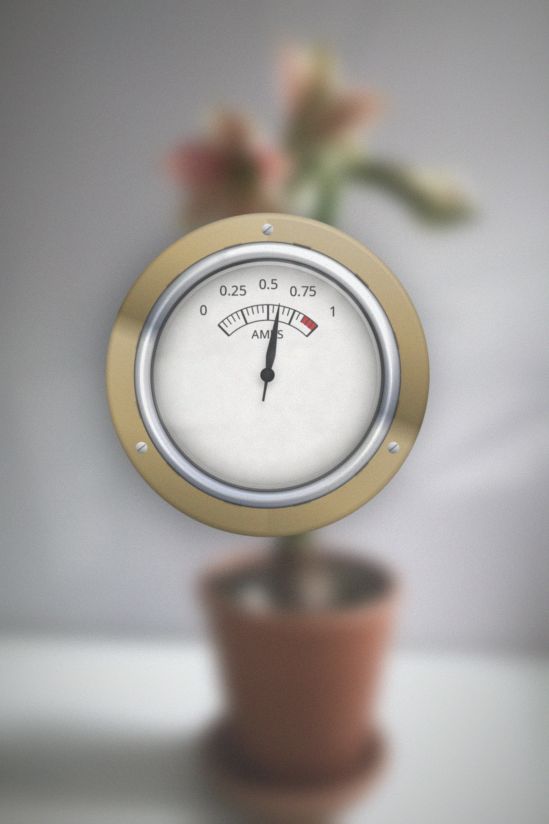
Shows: 0.6 A
